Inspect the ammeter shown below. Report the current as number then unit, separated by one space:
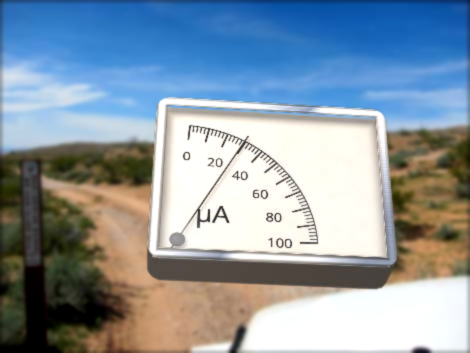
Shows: 30 µA
